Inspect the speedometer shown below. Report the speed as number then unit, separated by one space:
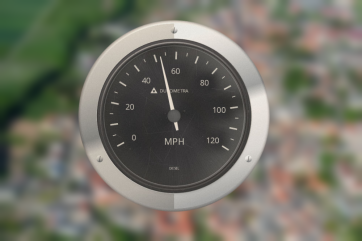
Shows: 52.5 mph
